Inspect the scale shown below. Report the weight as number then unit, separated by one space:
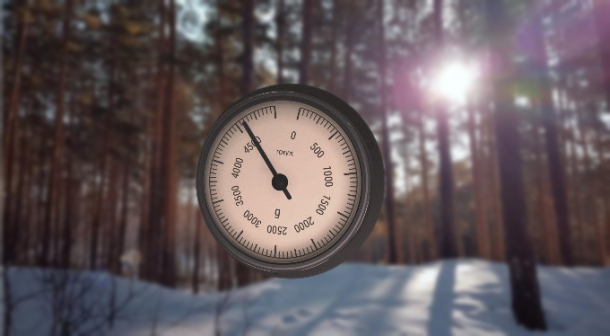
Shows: 4600 g
